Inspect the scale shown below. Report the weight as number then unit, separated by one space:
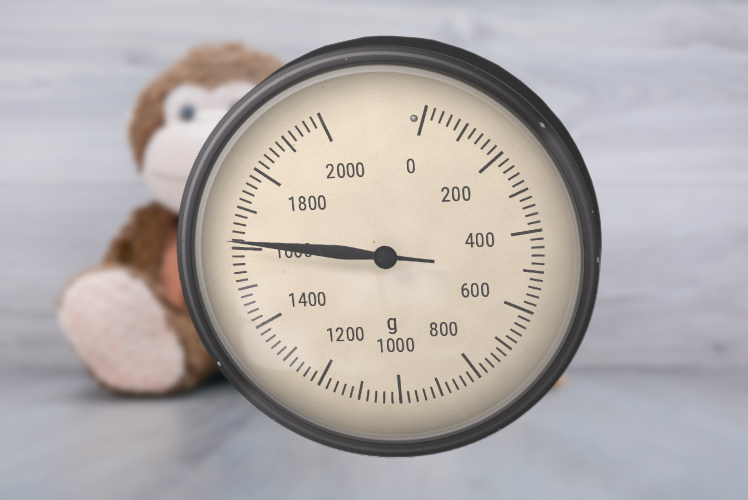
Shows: 1620 g
